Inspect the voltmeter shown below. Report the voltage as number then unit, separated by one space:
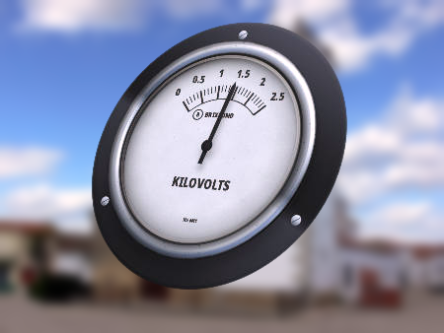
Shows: 1.5 kV
